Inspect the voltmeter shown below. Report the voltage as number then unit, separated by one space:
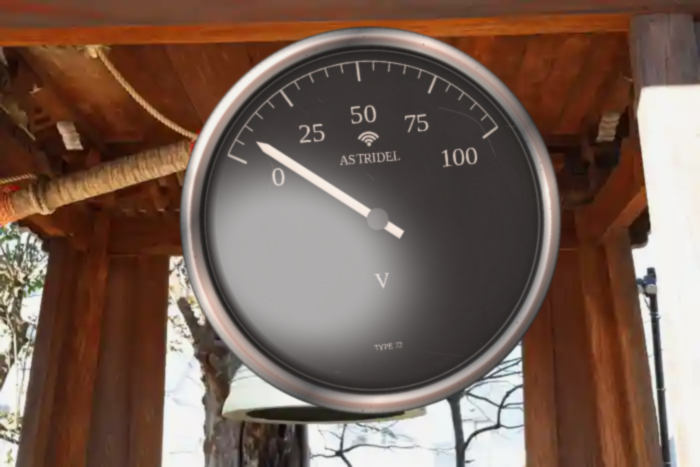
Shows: 7.5 V
